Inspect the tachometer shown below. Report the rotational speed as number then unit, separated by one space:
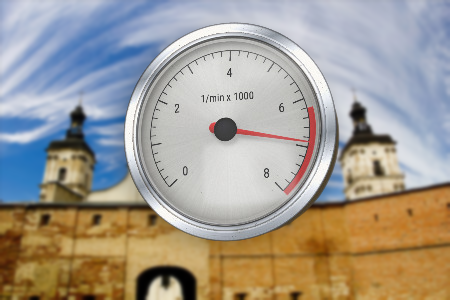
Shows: 6900 rpm
